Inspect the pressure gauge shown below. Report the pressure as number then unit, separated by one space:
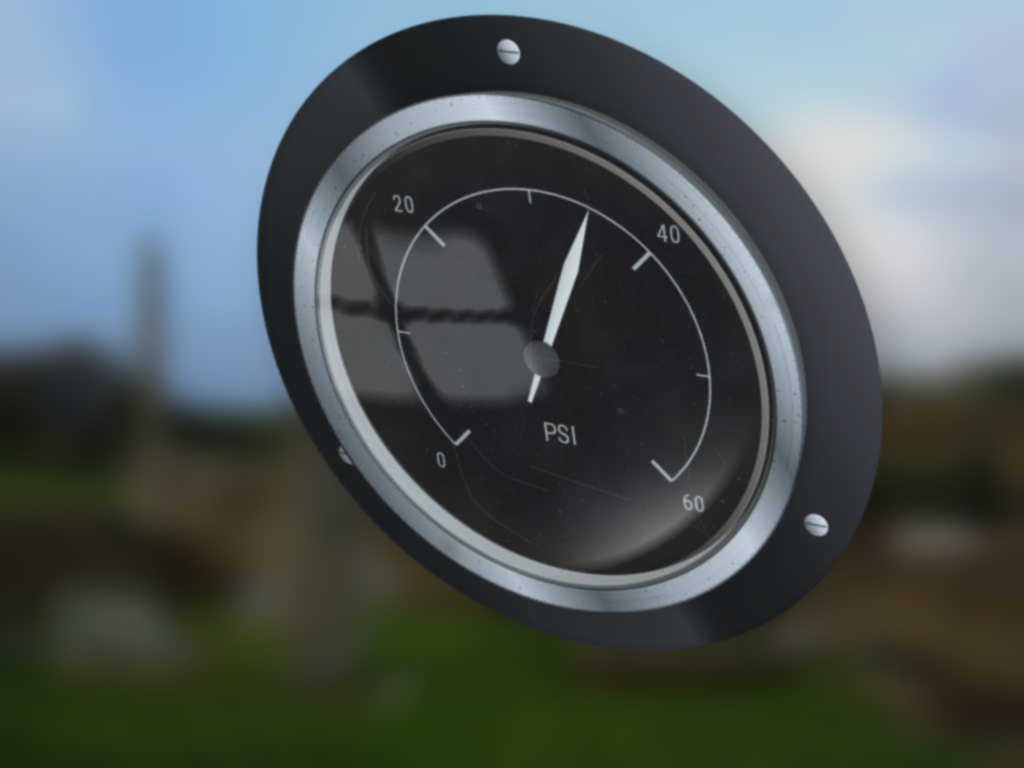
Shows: 35 psi
